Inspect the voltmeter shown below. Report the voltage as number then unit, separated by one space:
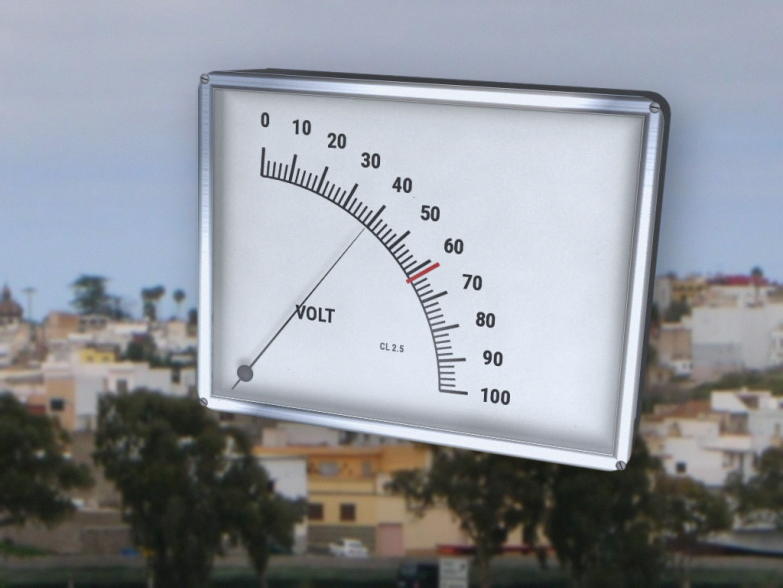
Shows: 40 V
